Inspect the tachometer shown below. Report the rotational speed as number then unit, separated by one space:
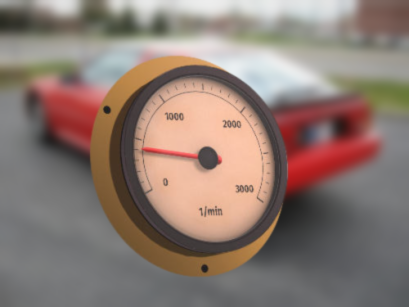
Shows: 400 rpm
